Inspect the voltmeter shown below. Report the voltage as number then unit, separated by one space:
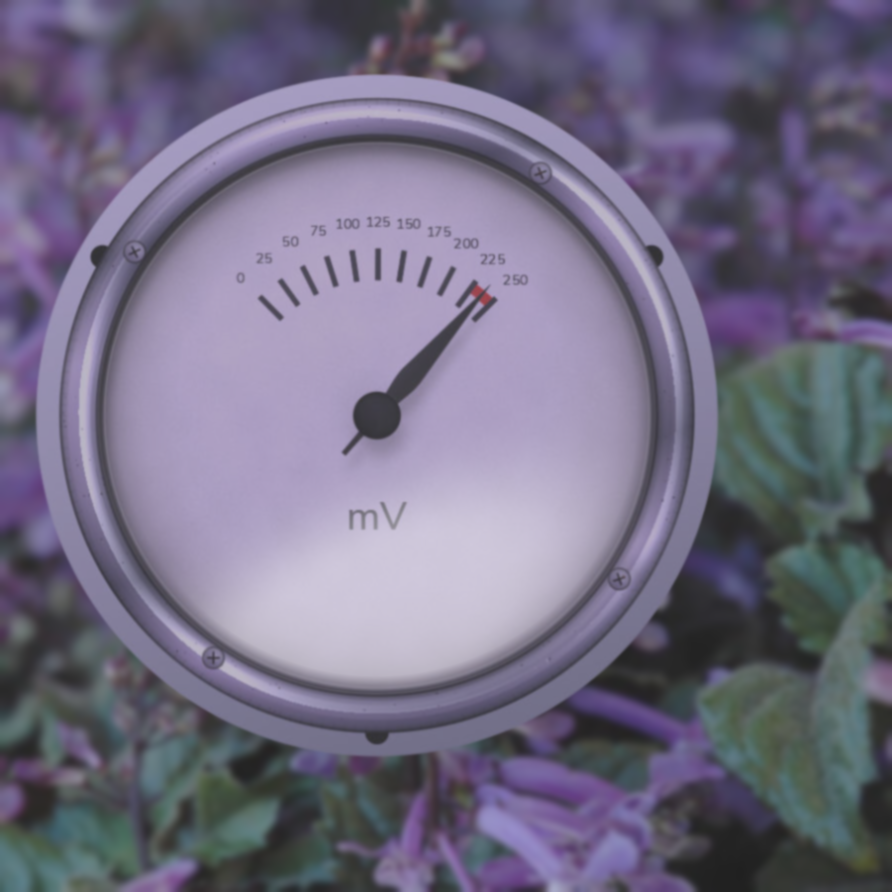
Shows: 237.5 mV
